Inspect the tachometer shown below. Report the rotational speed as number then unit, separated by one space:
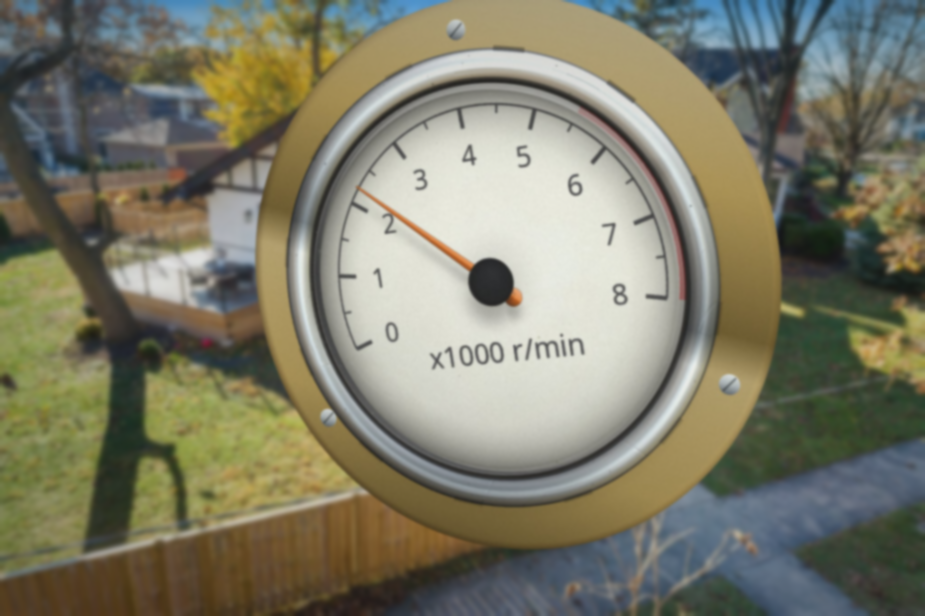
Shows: 2250 rpm
